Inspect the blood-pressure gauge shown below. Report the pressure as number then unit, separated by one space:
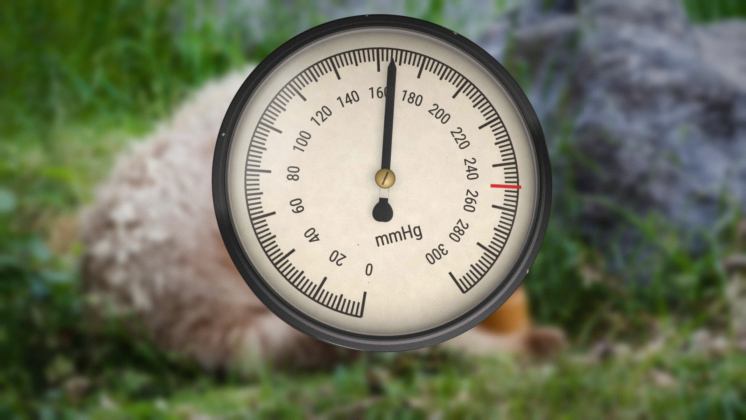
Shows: 166 mmHg
